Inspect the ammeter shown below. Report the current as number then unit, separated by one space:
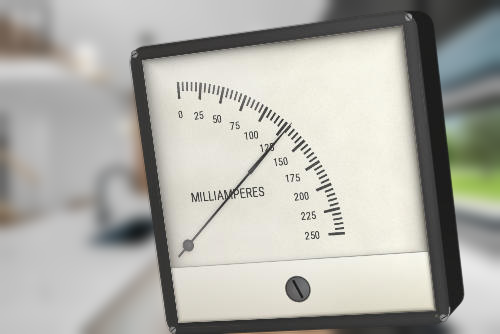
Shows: 130 mA
